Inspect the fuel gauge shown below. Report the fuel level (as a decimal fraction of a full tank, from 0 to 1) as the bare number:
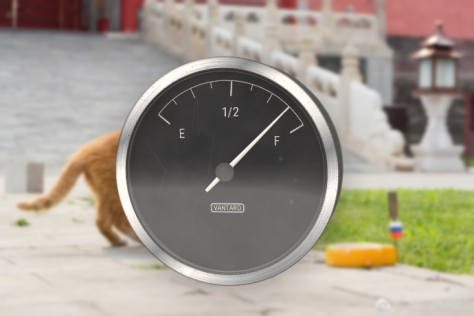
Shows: 0.875
